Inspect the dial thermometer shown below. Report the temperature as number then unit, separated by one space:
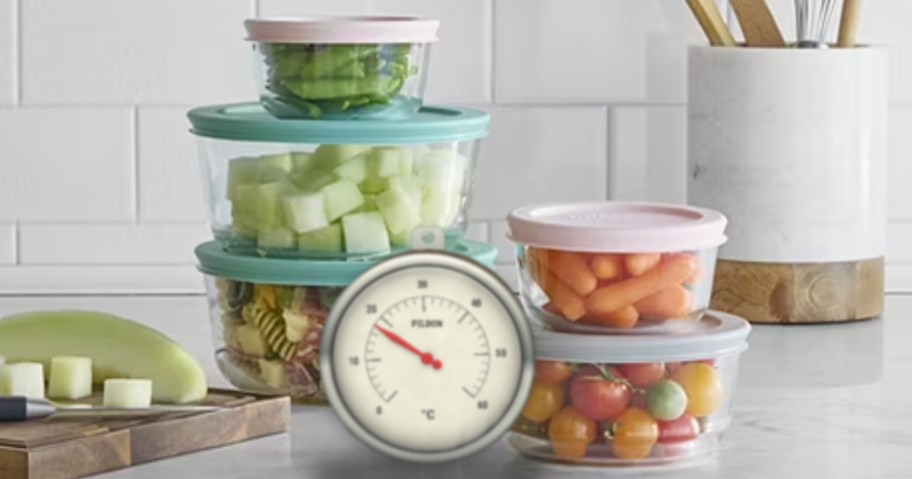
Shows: 18 °C
